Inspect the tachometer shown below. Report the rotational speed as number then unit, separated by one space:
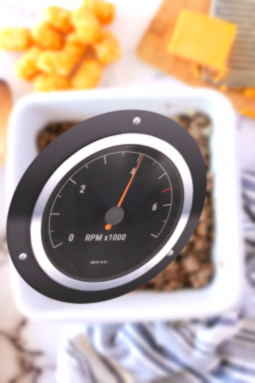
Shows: 4000 rpm
